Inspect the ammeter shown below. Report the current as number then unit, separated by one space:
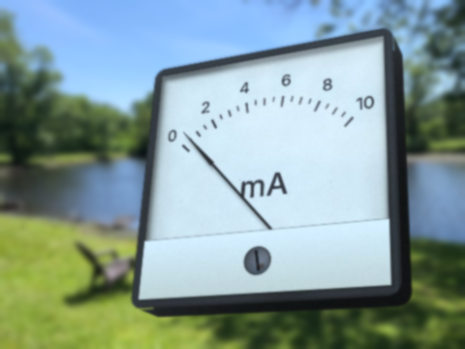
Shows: 0.5 mA
